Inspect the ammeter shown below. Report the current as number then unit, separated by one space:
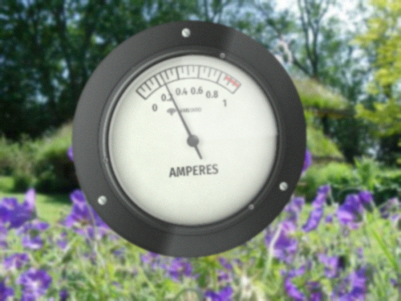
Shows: 0.25 A
